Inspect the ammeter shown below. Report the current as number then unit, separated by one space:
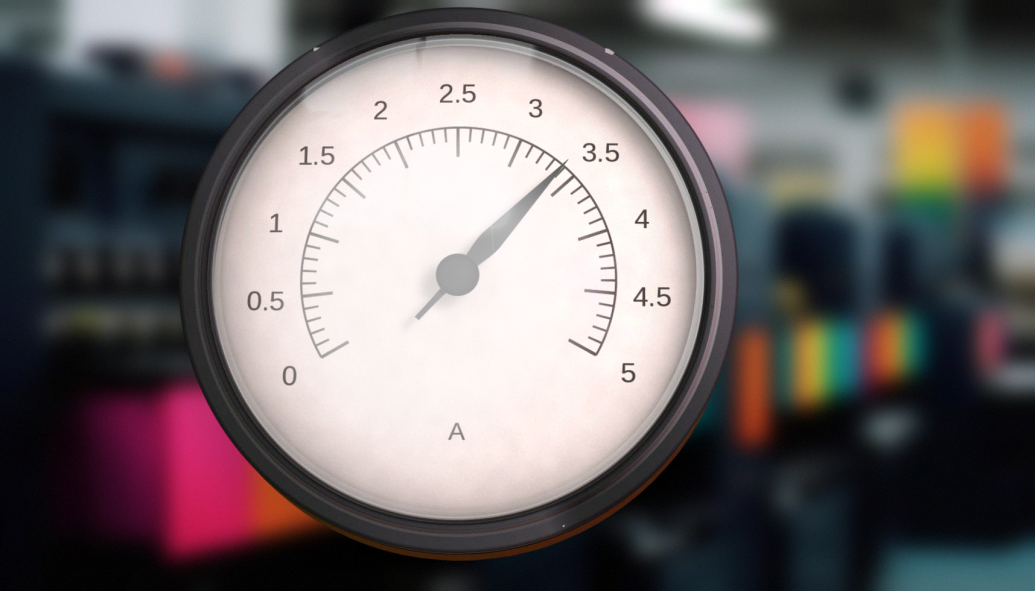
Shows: 3.4 A
